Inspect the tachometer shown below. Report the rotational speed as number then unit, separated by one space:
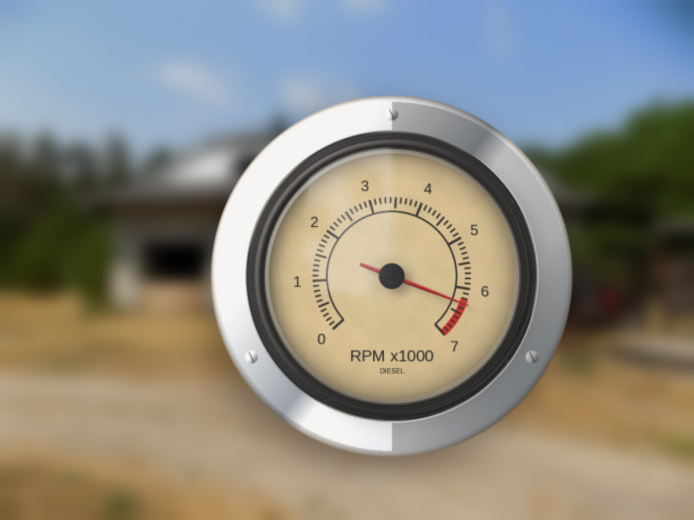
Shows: 6300 rpm
